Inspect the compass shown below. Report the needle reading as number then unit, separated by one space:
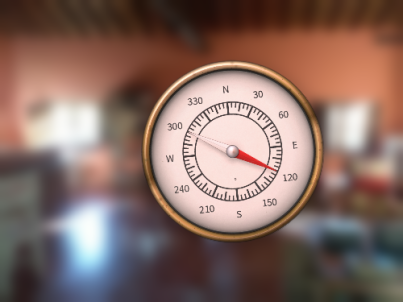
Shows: 120 °
